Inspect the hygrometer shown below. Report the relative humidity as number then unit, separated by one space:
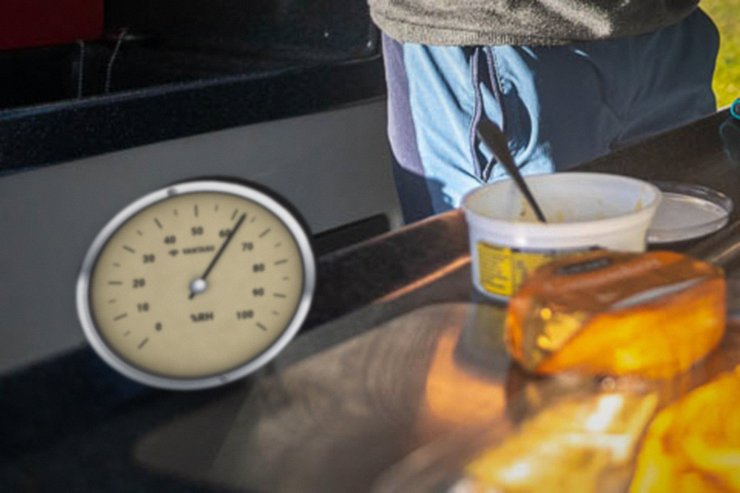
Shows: 62.5 %
